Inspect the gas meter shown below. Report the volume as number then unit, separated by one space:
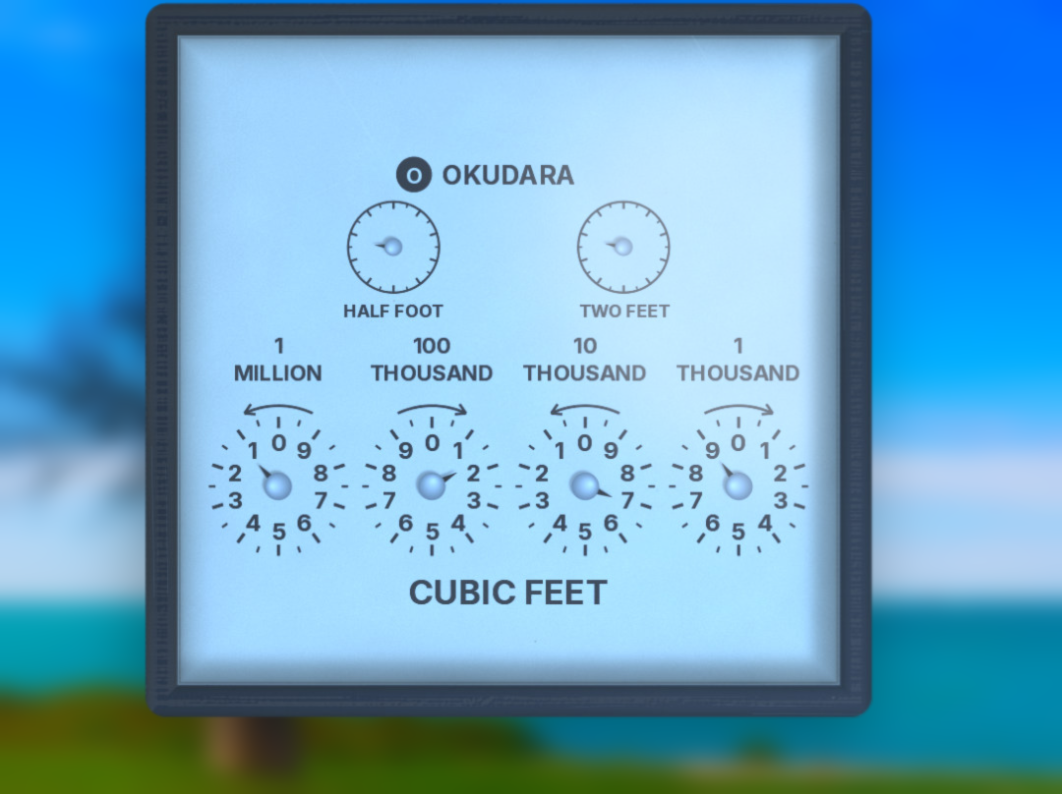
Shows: 116900 ft³
